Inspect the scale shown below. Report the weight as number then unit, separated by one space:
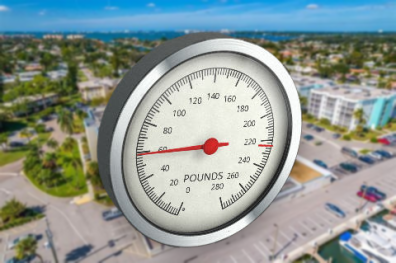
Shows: 60 lb
